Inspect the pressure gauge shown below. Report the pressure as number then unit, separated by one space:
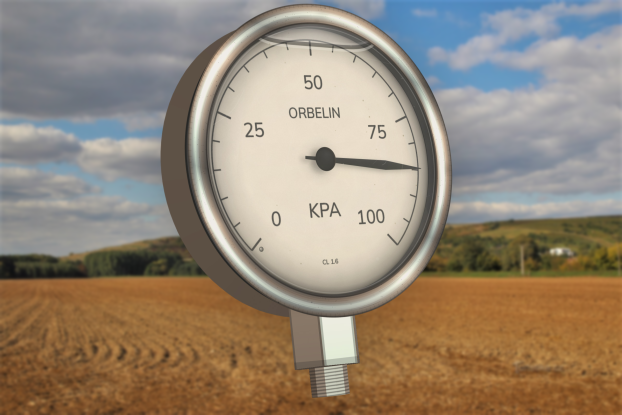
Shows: 85 kPa
